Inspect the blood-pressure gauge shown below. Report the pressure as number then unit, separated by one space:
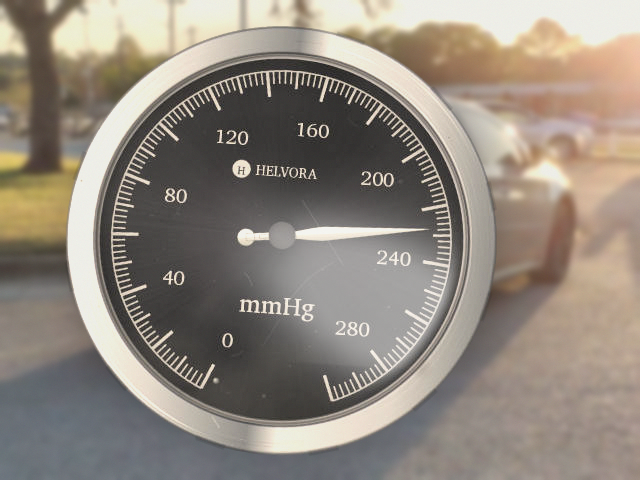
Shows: 228 mmHg
